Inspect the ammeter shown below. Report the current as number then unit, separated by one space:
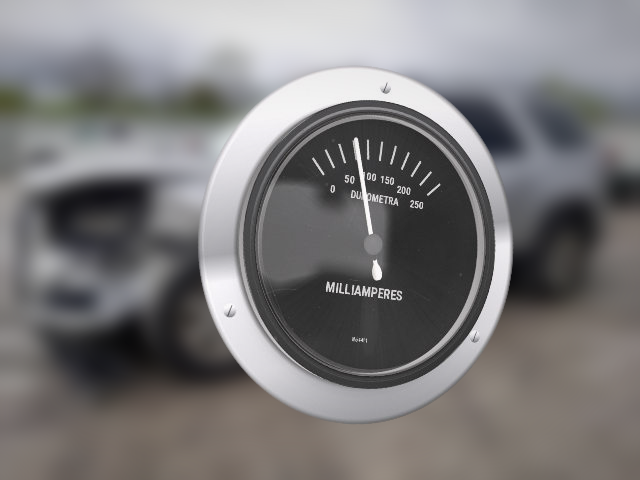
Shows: 75 mA
